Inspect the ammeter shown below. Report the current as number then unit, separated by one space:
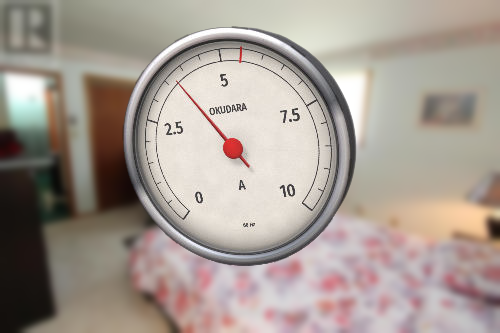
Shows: 3.75 A
